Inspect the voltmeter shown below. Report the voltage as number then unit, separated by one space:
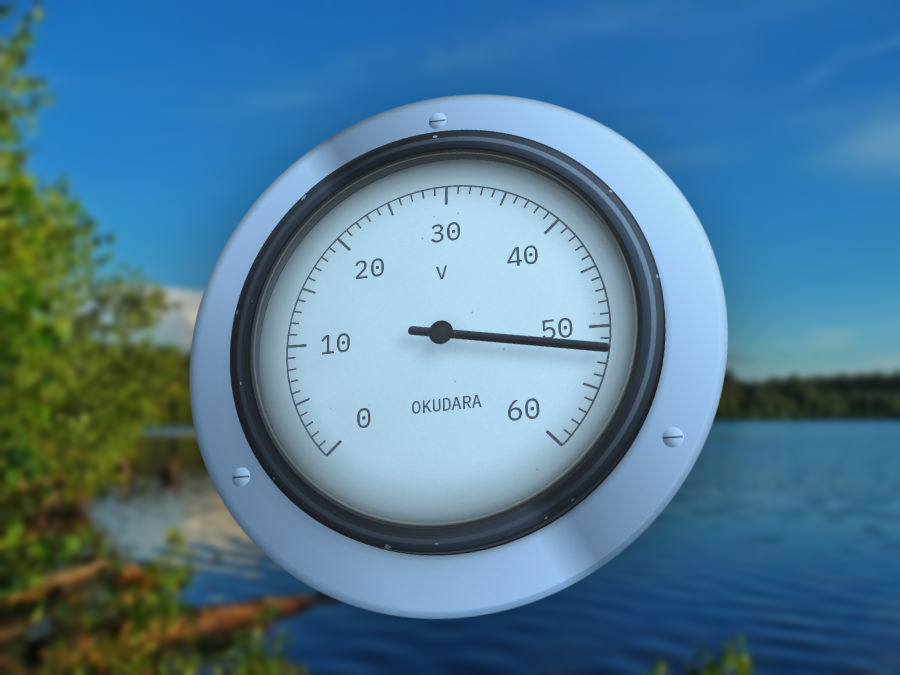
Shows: 52 V
